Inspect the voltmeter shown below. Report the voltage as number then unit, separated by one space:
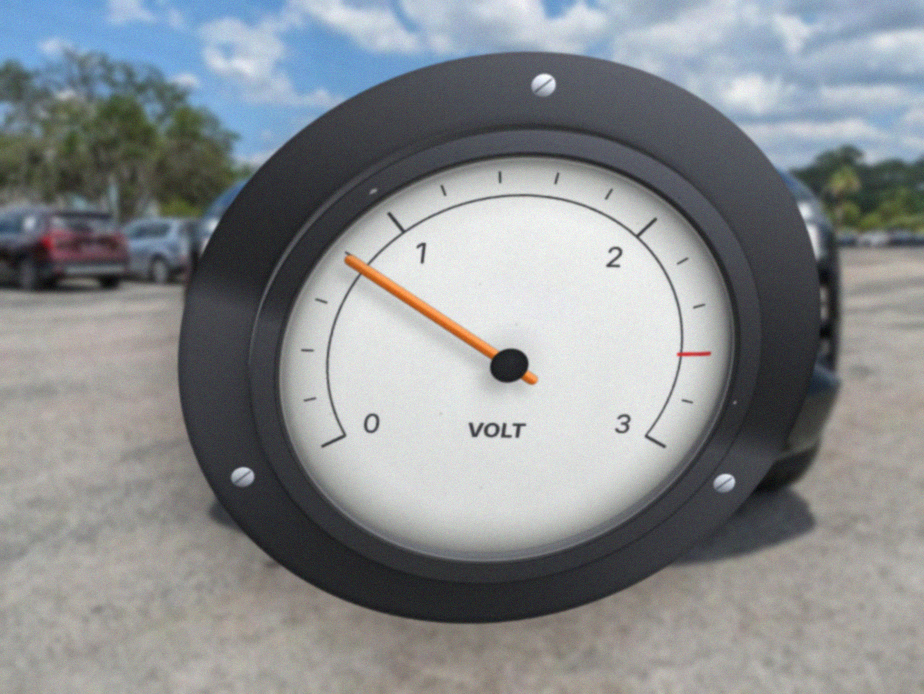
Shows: 0.8 V
